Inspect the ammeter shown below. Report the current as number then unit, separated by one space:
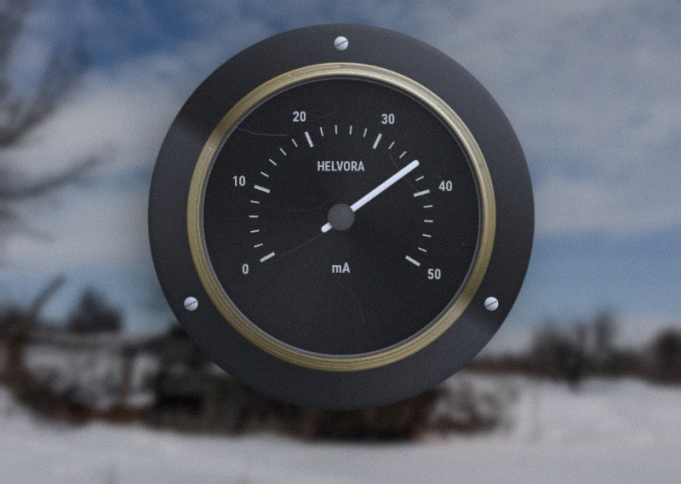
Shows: 36 mA
